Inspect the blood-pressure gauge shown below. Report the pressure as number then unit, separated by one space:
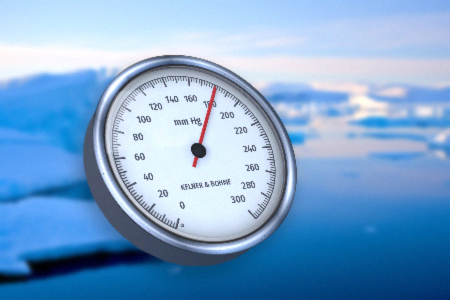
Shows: 180 mmHg
